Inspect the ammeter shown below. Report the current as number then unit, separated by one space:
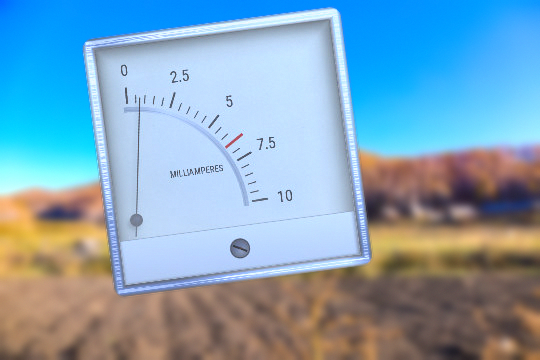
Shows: 0.75 mA
